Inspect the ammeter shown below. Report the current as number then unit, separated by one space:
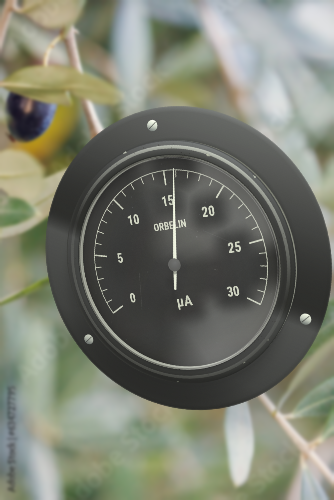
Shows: 16 µA
